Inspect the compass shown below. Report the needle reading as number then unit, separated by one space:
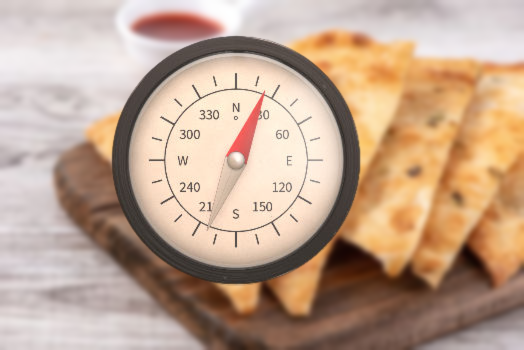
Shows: 22.5 °
